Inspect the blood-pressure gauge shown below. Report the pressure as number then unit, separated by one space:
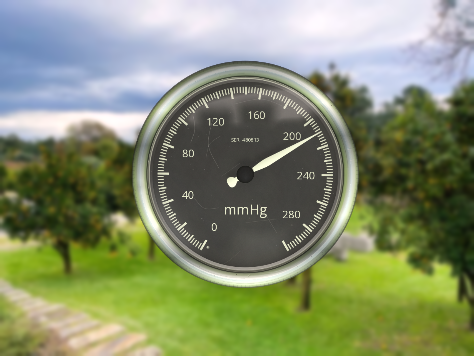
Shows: 210 mmHg
